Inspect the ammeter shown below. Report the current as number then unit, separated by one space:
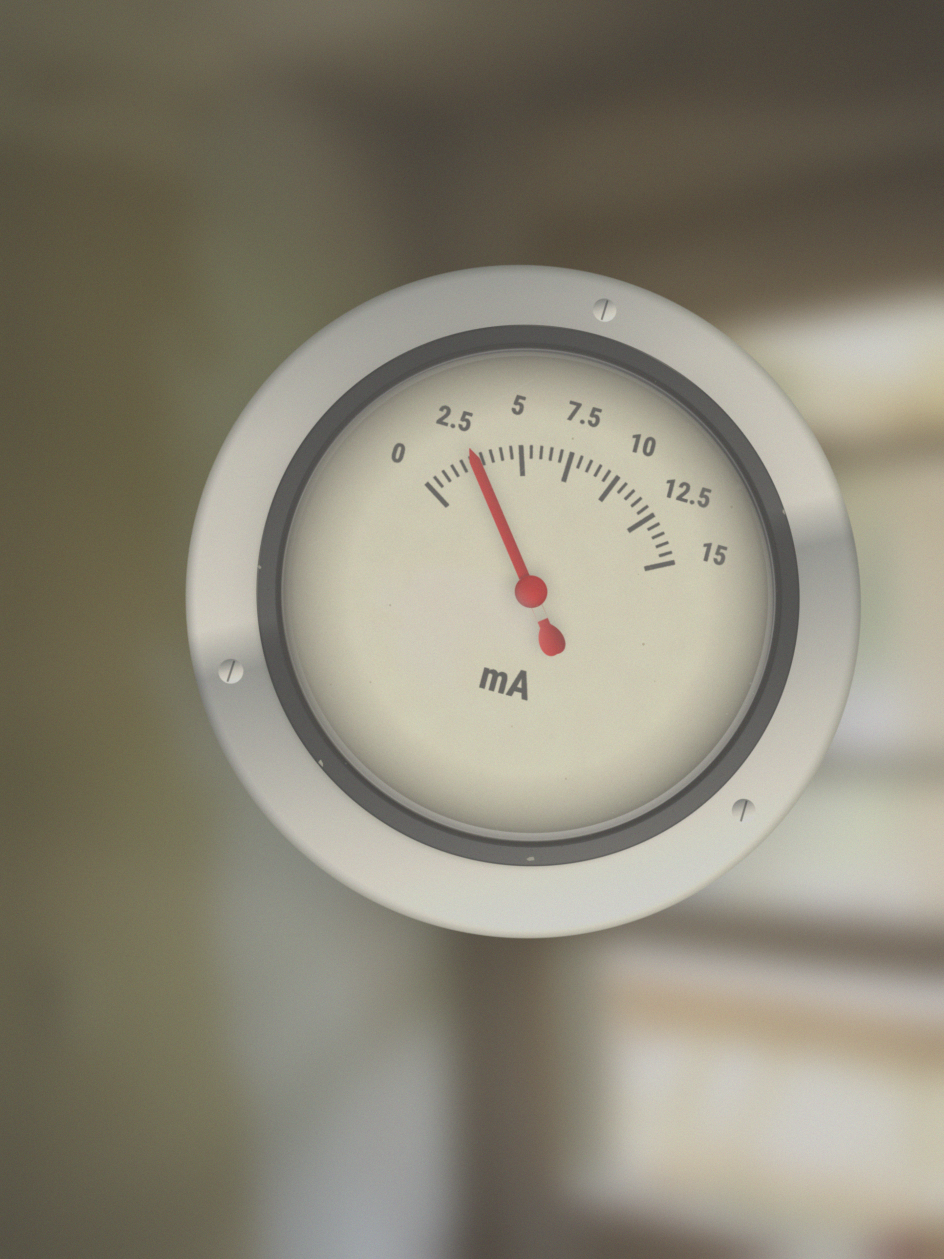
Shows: 2.5 mA
